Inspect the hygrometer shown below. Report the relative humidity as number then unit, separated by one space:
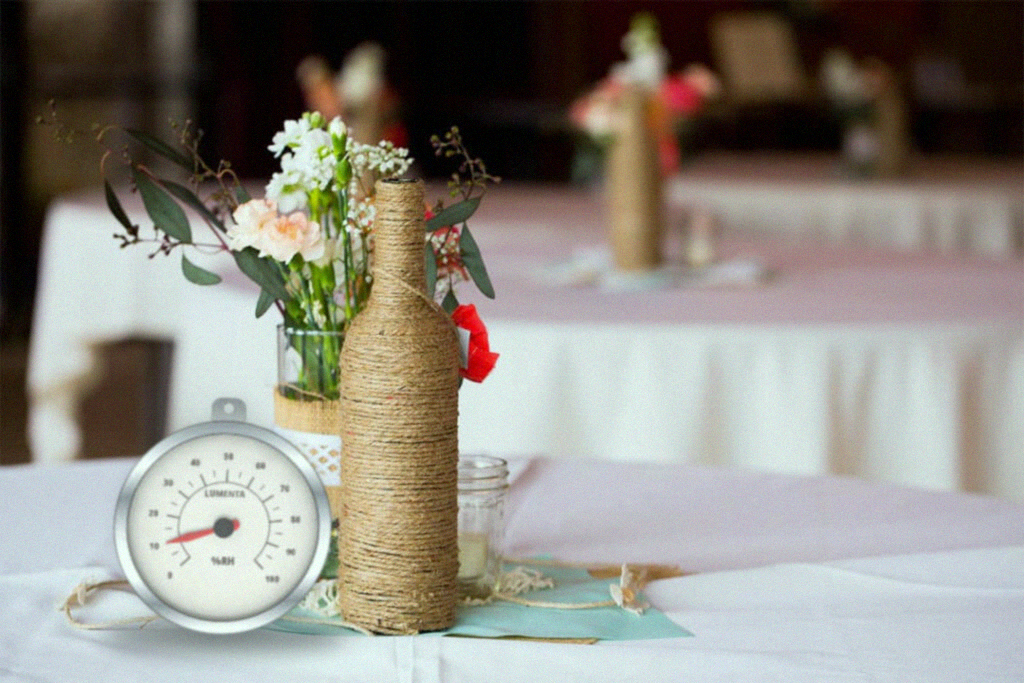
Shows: 10 %
